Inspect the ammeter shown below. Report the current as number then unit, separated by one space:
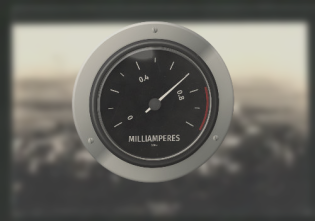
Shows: 0.7 mA
